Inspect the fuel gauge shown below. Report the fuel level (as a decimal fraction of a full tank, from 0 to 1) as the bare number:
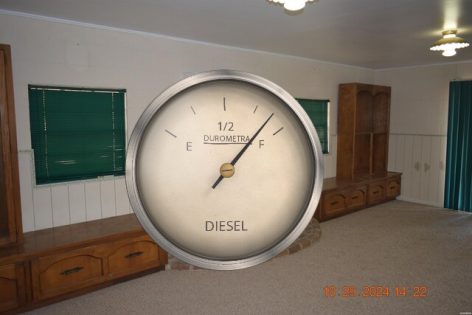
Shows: 0.875
